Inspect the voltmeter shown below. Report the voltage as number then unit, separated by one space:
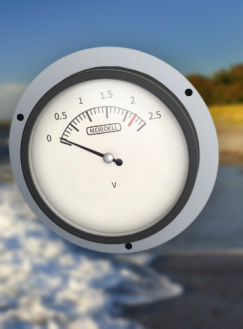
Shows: 0.1 V
